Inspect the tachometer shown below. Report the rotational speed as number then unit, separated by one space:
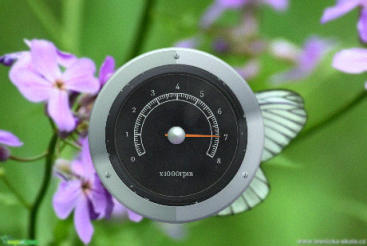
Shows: 7000 rpm
